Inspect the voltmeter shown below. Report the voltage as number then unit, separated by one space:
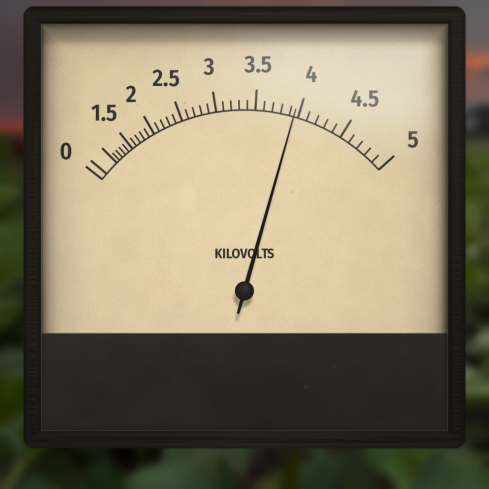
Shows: 3.95 kV
